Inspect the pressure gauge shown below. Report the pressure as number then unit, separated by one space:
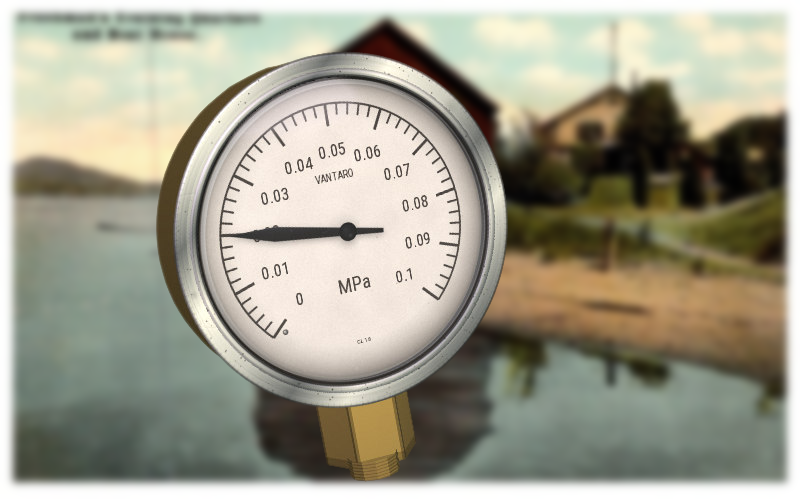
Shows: 0.02 MPa
